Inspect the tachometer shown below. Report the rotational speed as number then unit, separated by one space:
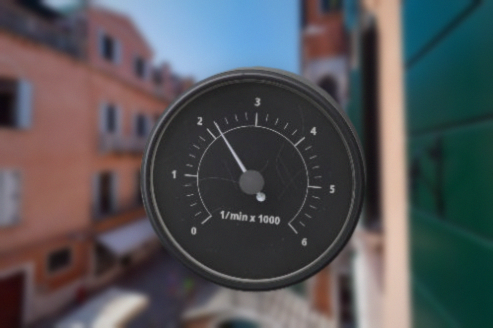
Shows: 2200 rpm
